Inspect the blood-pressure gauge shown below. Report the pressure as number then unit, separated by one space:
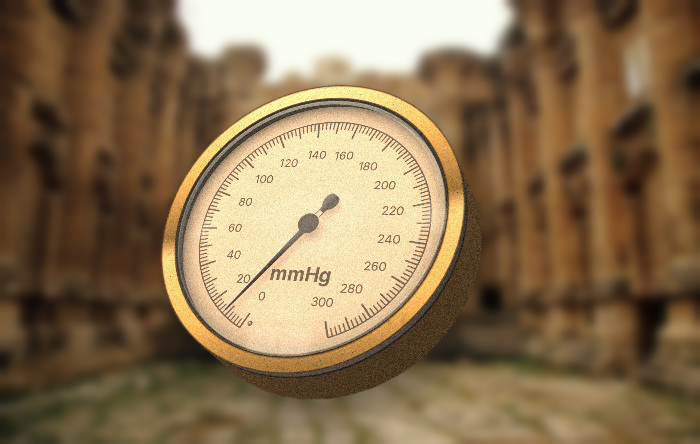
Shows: 10 mmHg
